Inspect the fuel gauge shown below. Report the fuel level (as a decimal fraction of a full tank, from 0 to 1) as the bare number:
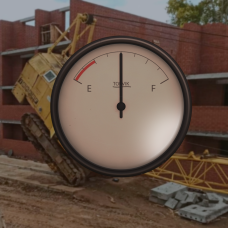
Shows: 0.5
